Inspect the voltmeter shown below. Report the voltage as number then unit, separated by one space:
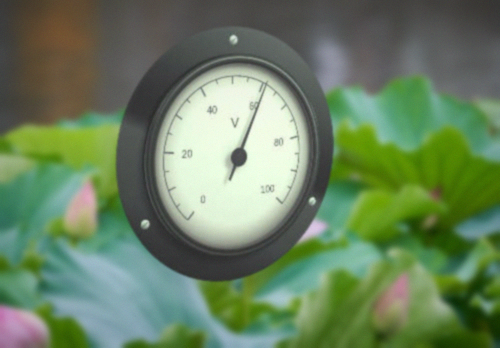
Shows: 60 V
